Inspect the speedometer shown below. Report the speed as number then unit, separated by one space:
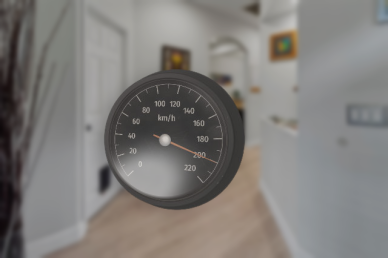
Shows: 200 km/h
